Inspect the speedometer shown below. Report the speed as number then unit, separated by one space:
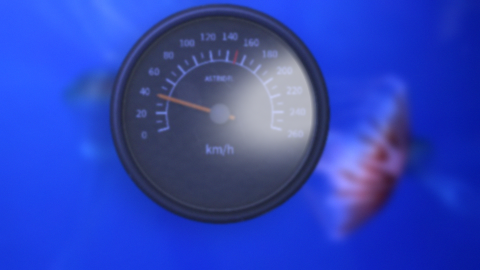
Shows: 40 km/h
